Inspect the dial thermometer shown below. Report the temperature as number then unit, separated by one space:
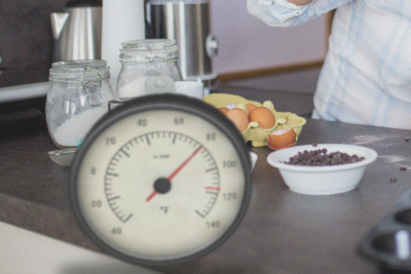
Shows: 80 °F
